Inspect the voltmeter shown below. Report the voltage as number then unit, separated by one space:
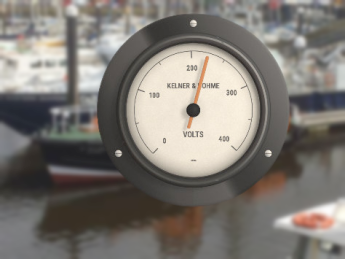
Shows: 225 V
